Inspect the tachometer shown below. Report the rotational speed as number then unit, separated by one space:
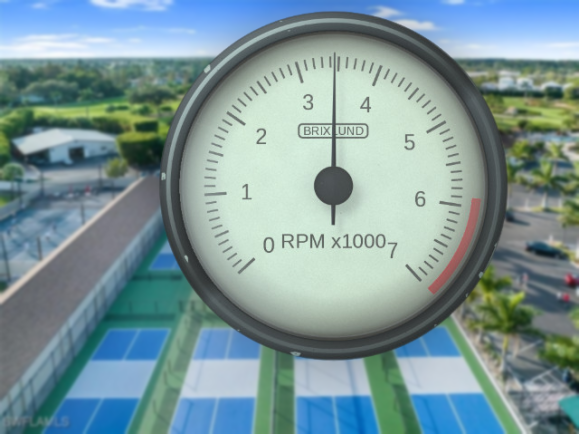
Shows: 3450 rpm
